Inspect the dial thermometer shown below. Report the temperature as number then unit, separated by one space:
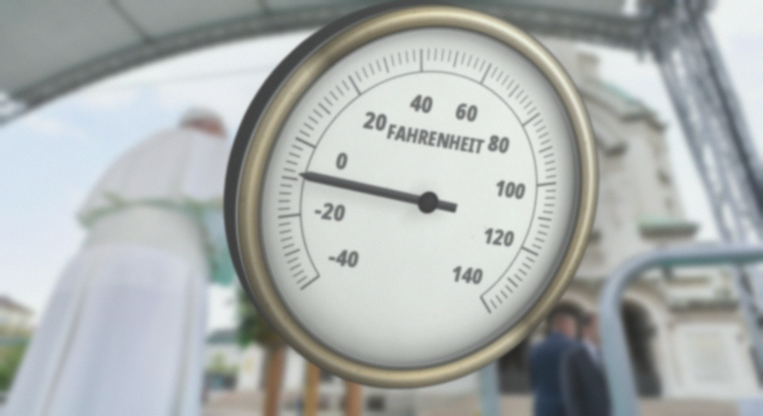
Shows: -8 °F
